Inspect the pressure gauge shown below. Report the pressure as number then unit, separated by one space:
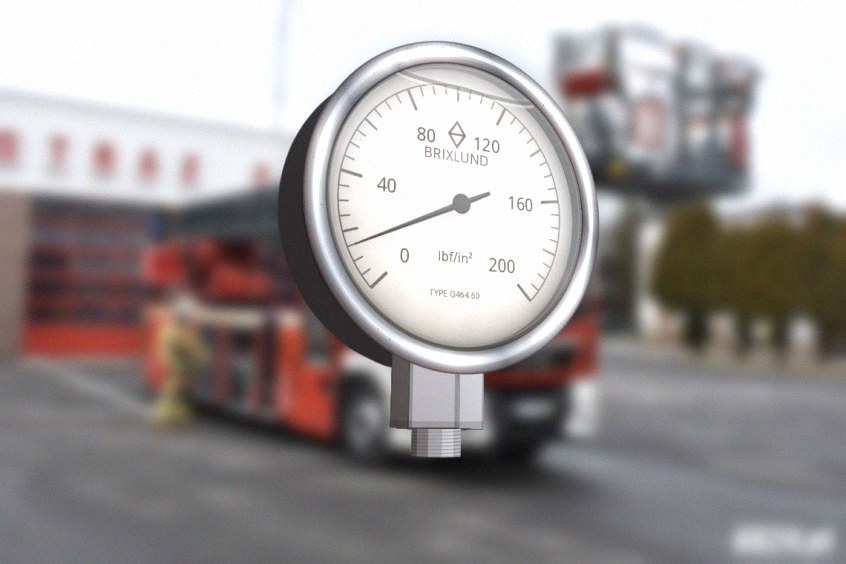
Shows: 15 psi
